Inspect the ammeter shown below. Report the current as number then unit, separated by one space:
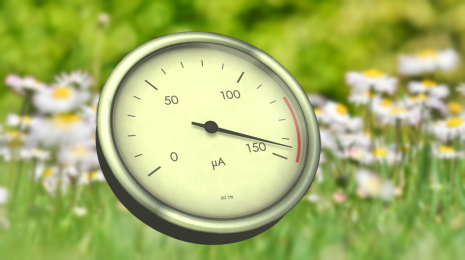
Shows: 145 µA
